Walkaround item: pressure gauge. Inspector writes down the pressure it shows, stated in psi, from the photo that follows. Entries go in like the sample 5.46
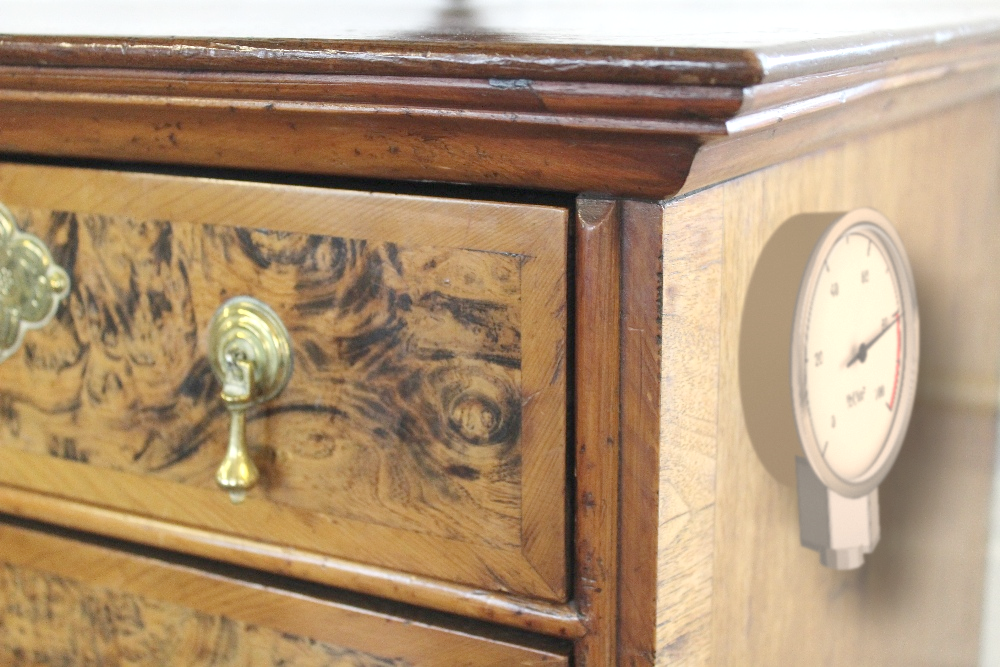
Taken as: 80
